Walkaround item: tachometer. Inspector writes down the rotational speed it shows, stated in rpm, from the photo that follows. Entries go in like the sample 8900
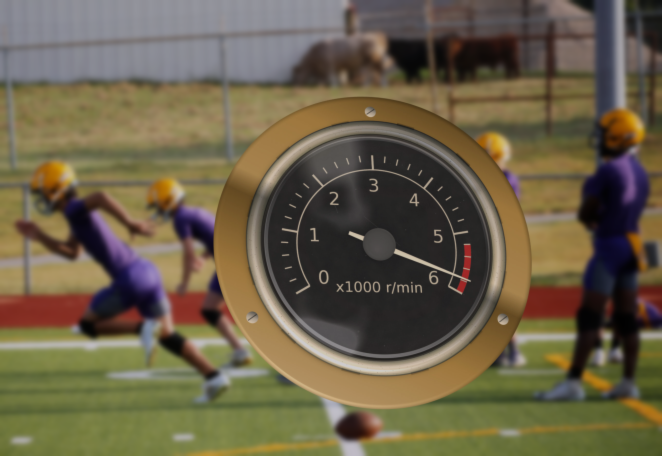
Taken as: 5800
